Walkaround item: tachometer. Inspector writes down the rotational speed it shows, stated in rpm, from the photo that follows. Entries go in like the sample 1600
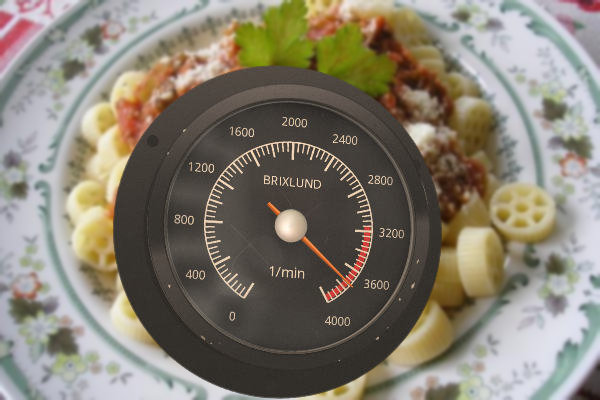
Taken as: 3750
